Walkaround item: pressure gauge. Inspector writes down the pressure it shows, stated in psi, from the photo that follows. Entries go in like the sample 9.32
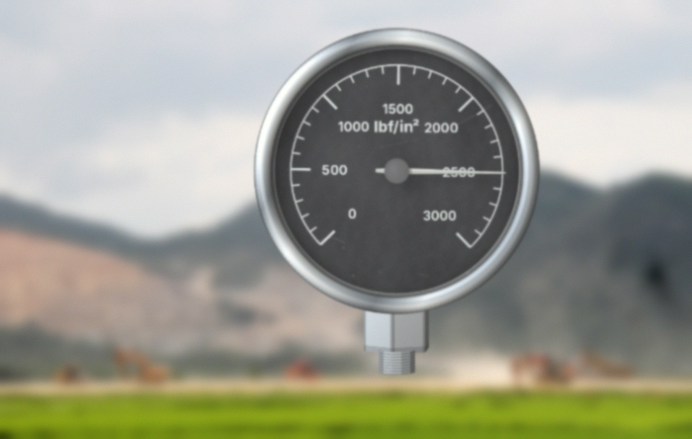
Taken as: 2500
